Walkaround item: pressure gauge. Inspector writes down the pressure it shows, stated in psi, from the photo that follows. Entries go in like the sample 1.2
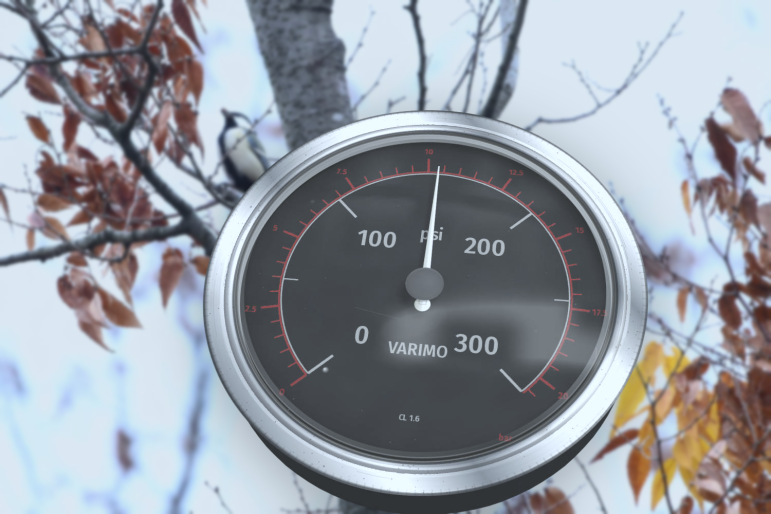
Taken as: 150
